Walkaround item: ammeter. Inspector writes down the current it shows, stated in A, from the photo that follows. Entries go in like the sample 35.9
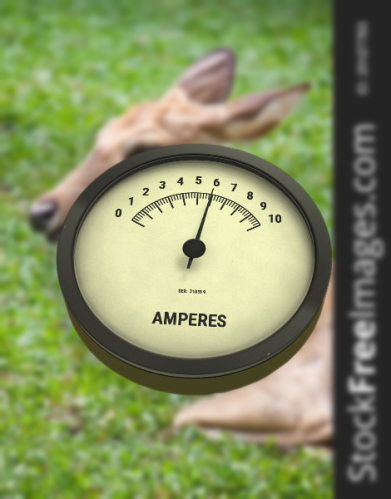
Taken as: 6
